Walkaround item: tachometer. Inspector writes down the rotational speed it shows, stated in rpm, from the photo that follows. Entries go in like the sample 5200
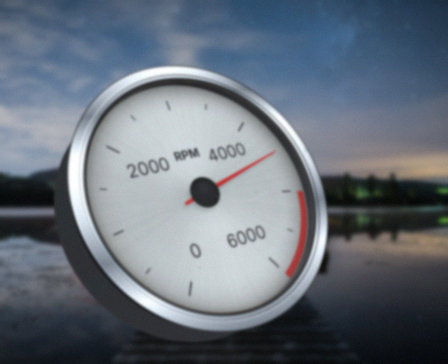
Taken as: 4500
